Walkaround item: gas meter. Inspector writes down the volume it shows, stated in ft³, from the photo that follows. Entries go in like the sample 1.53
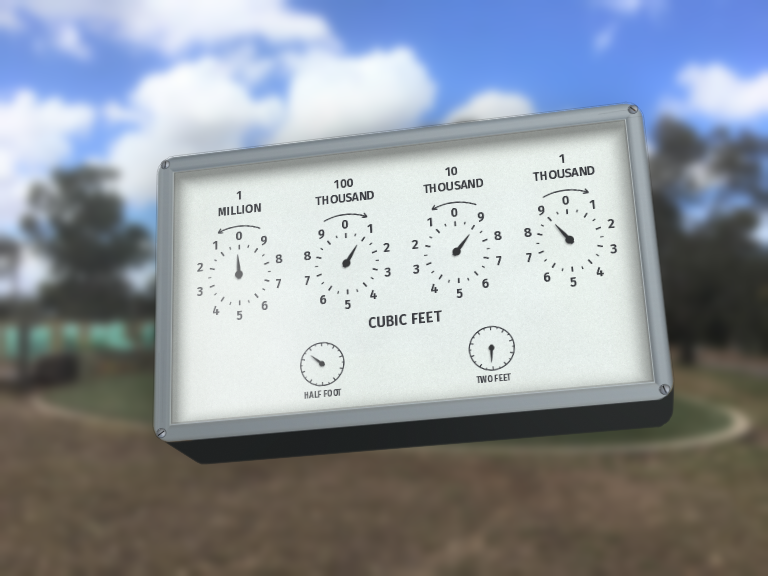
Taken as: 8900
